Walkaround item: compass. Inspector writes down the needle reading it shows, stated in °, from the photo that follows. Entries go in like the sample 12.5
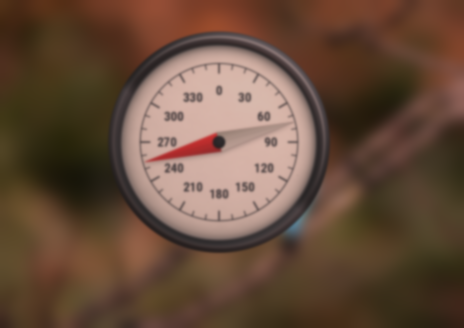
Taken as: 255
